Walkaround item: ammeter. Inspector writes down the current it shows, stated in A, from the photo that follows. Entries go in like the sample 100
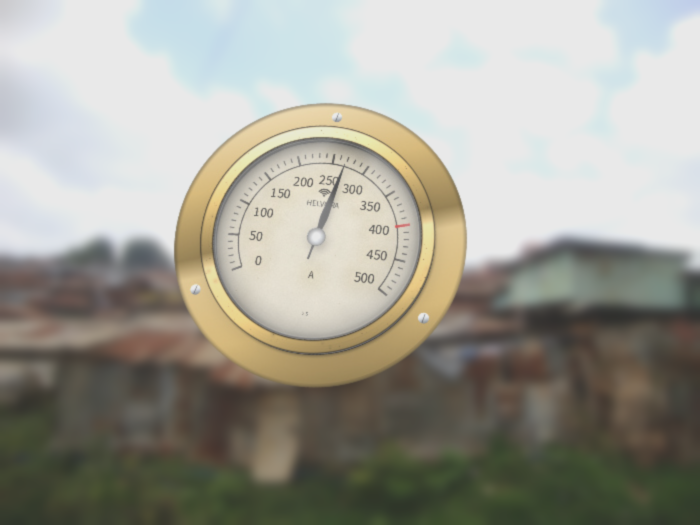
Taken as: 270
